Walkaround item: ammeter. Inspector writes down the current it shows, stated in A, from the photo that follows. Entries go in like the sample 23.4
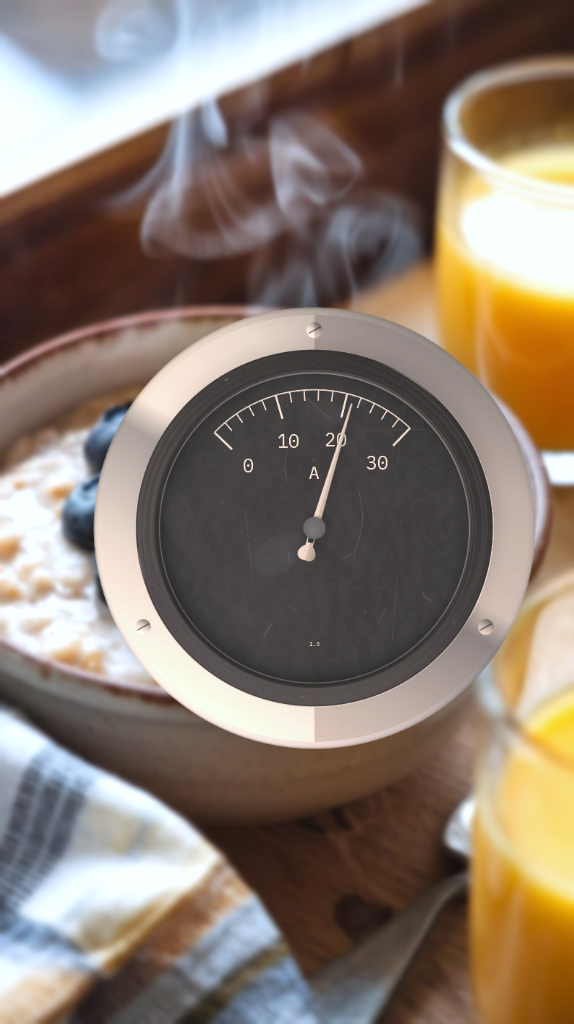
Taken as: 21
